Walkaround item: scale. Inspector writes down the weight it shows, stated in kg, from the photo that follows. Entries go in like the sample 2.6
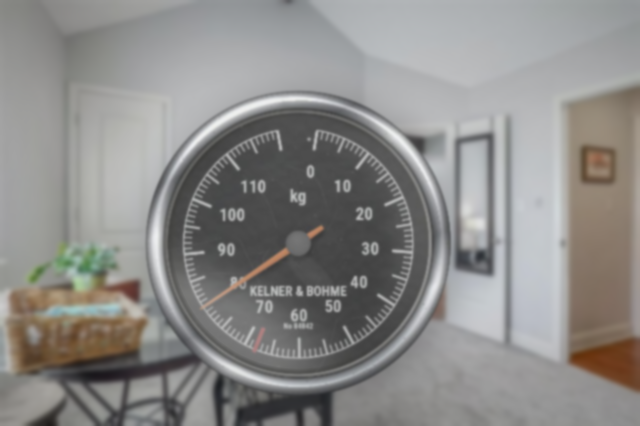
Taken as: 80
